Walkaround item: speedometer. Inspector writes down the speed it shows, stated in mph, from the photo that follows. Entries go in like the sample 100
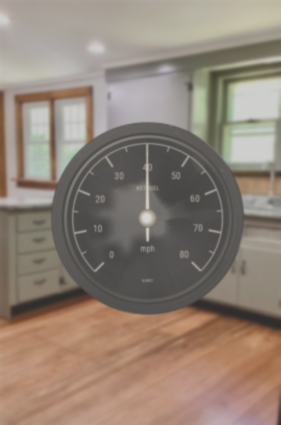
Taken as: 40
